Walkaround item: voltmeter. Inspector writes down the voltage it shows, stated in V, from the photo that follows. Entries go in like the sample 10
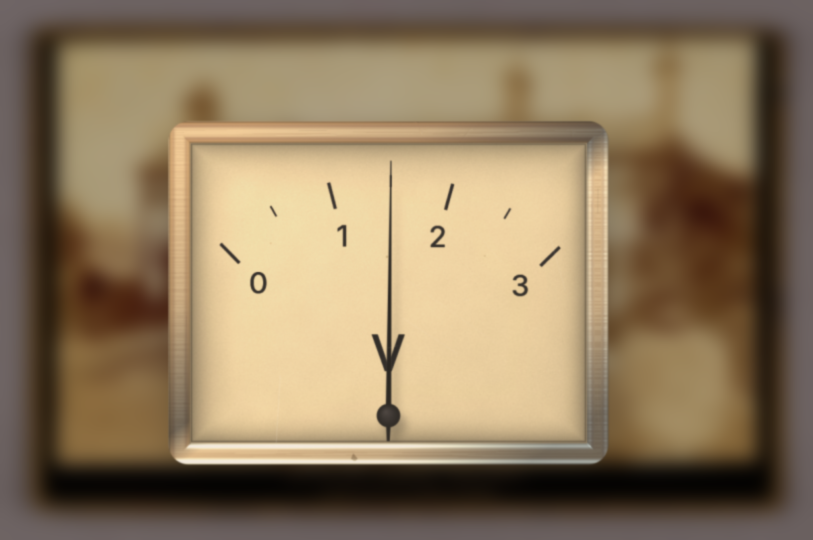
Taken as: 1.5
